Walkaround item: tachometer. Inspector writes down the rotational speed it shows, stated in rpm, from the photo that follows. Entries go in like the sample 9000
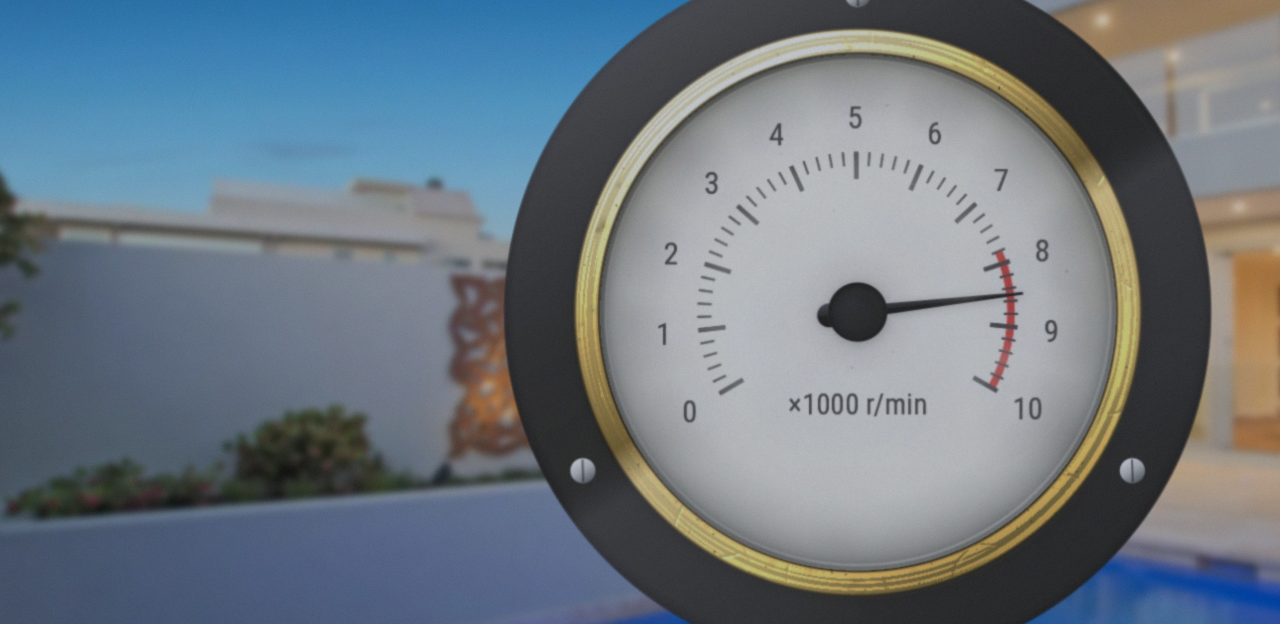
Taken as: 8500
